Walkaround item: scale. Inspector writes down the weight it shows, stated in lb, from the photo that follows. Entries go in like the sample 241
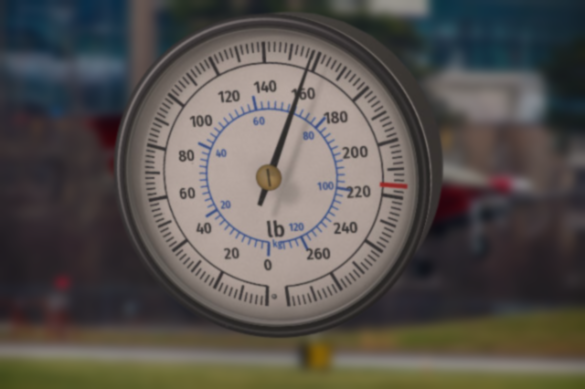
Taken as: 158
